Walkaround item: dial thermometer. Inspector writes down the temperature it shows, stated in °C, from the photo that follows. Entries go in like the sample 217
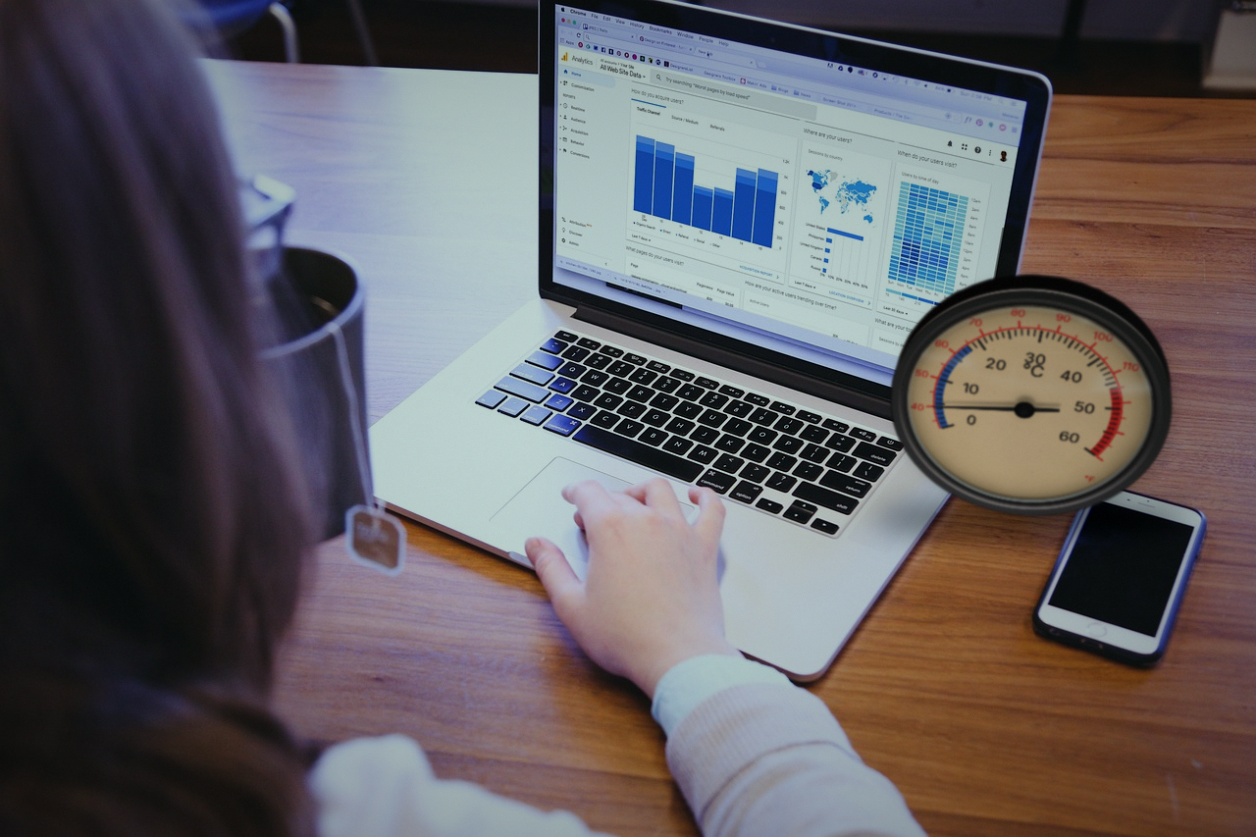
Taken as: 5
